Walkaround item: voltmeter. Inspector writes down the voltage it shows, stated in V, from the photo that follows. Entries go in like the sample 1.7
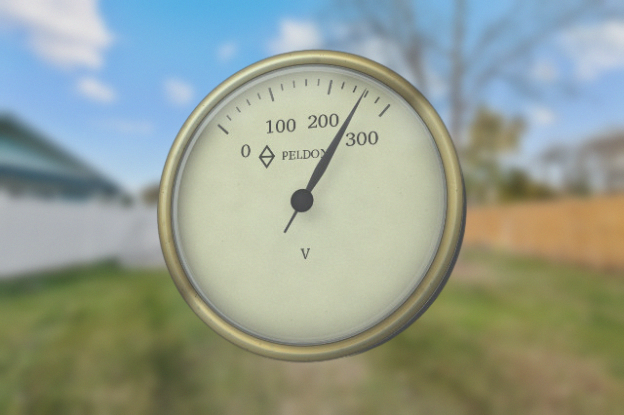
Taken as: 260
